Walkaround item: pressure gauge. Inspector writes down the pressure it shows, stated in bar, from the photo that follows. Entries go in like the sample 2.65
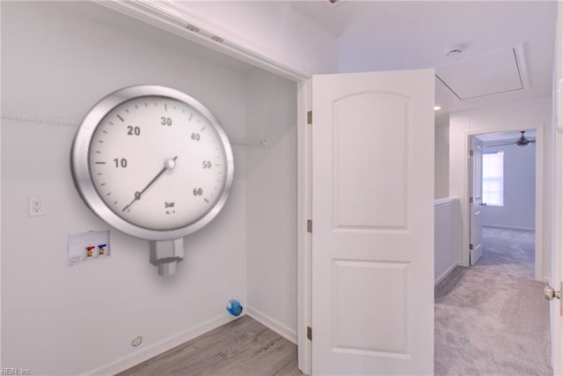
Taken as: 0
